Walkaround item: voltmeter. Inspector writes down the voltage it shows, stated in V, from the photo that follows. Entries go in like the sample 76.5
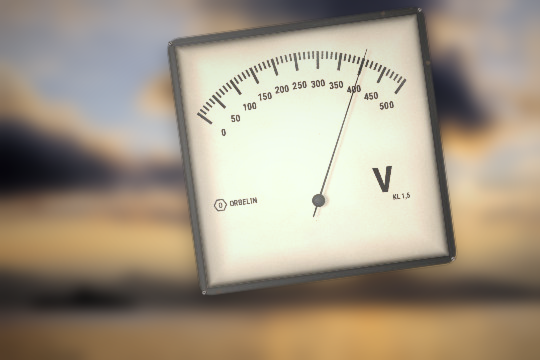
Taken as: 400
